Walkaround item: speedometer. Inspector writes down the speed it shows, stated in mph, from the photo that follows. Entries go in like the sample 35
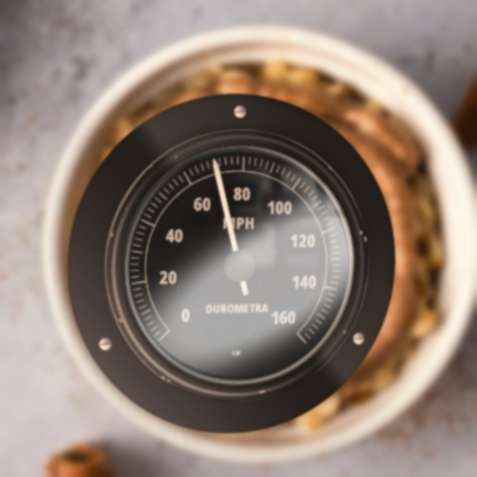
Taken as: 70
